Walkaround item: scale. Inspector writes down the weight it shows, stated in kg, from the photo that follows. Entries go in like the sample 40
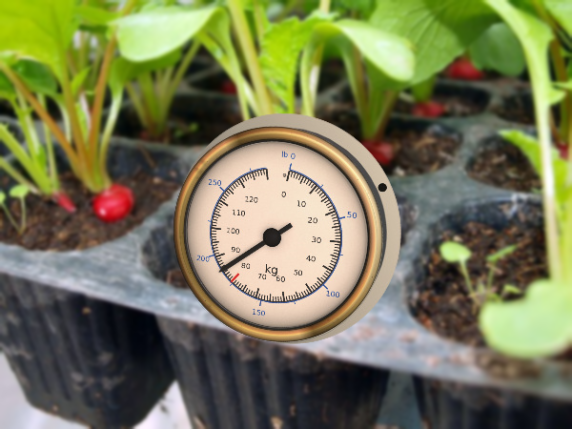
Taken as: 85
